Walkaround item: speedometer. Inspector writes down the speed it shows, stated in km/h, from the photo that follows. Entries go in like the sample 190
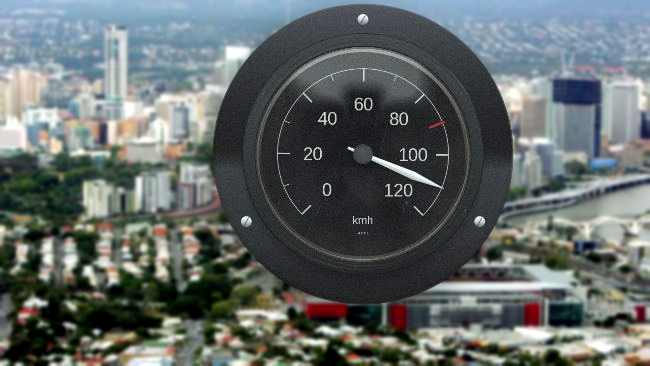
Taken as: 110
